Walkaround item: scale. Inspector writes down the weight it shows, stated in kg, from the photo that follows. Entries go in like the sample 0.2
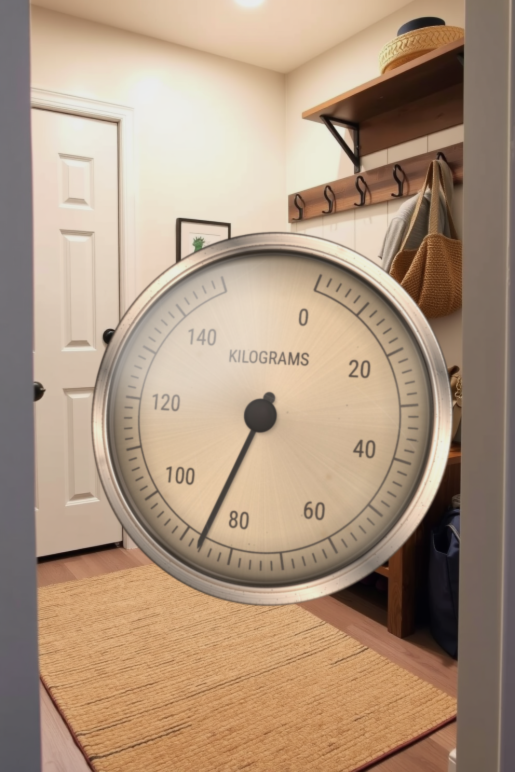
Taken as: 86
